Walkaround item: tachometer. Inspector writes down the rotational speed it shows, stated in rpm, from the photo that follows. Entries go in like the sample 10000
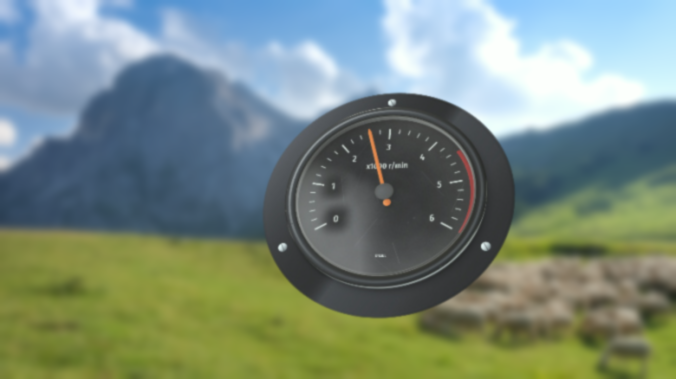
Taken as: 2600
